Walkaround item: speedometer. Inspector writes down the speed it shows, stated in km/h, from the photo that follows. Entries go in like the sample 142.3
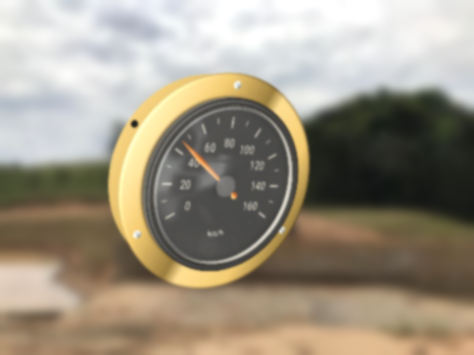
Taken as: 45
